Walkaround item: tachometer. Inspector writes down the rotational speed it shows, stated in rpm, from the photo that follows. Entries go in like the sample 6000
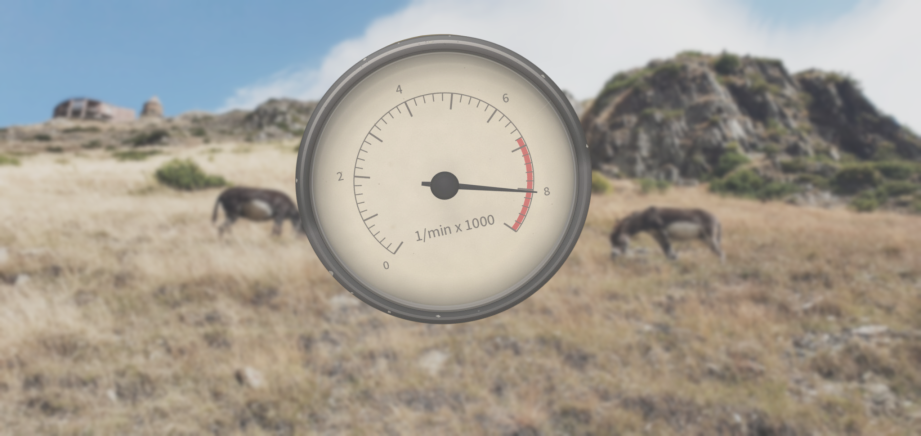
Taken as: 8000
